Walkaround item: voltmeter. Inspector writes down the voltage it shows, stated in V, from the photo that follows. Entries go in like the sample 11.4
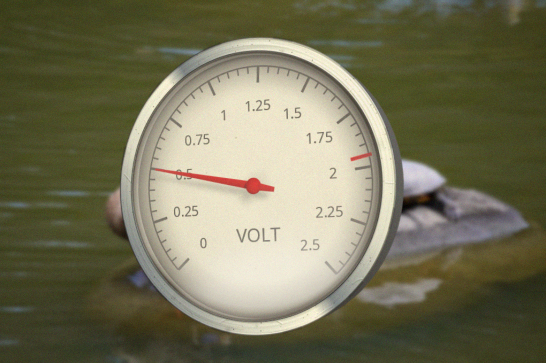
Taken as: 0.5
